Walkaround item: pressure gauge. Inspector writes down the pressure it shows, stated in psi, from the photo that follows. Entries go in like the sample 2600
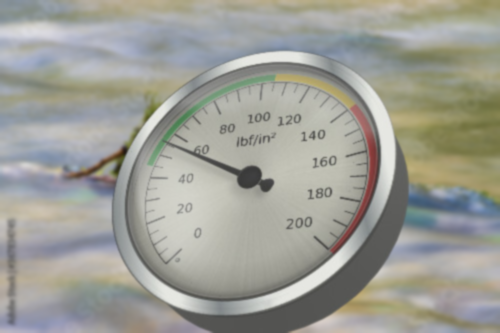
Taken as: 55
